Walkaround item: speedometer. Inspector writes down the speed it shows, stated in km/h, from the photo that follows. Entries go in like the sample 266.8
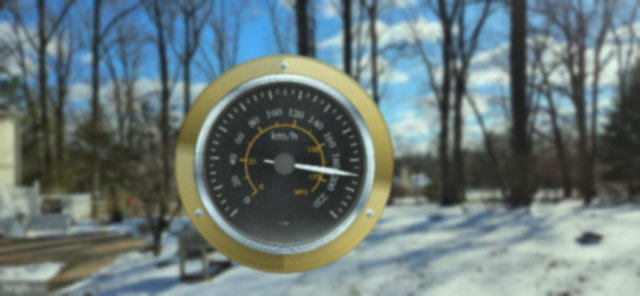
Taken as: 190
